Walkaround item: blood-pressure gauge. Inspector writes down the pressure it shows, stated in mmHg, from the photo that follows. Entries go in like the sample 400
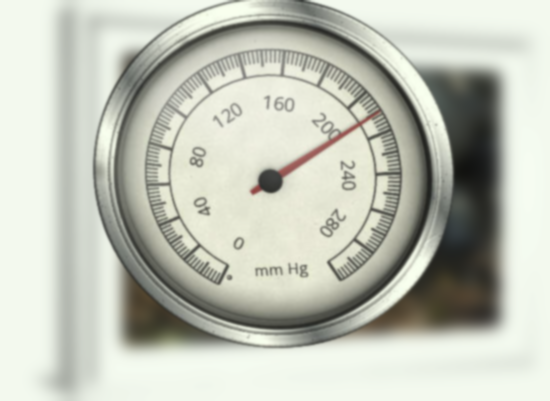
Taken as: 210
